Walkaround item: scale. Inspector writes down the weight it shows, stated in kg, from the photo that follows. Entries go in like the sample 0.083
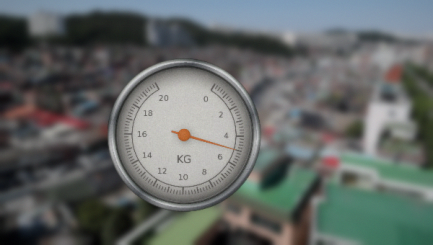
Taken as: 5
